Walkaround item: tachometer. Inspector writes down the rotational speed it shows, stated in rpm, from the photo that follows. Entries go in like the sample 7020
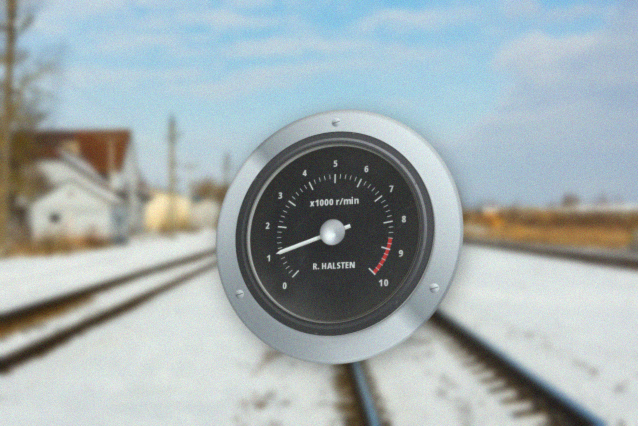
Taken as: 1000
